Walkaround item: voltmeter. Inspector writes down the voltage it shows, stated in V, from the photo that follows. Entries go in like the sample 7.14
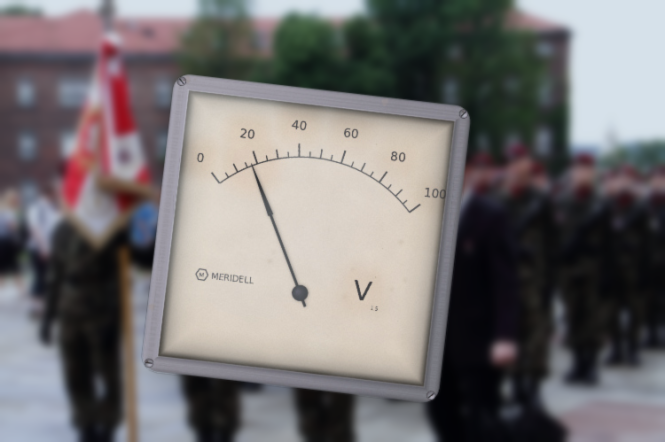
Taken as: 17.5
